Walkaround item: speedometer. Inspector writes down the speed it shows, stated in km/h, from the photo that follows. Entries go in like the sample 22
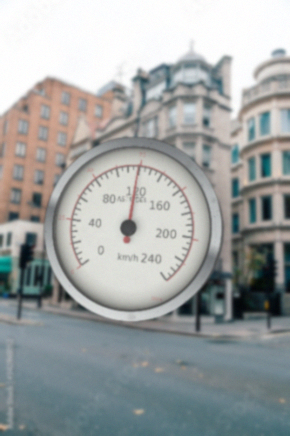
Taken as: 120
